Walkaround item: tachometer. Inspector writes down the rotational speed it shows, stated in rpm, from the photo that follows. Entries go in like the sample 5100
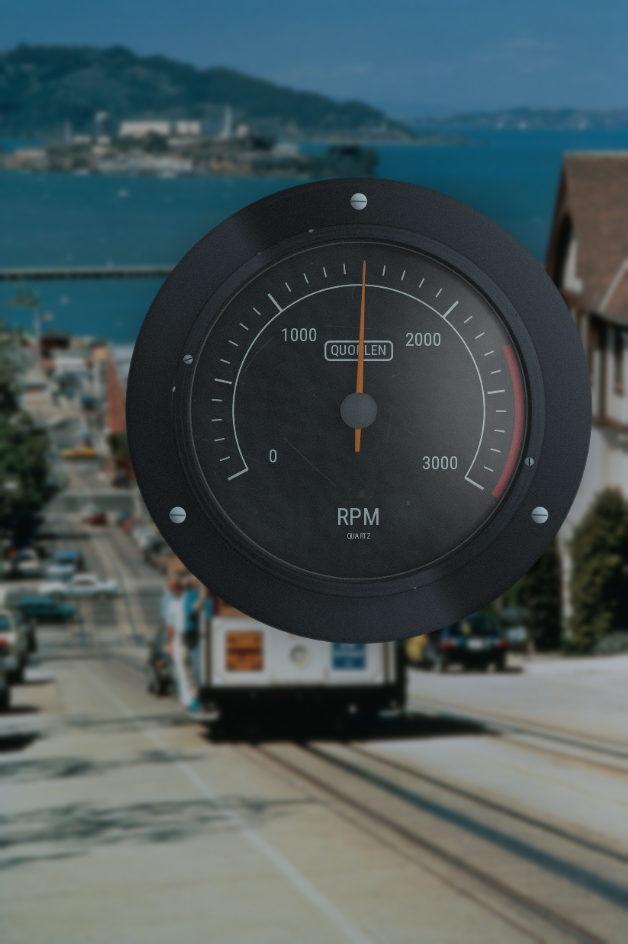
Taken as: 1500
